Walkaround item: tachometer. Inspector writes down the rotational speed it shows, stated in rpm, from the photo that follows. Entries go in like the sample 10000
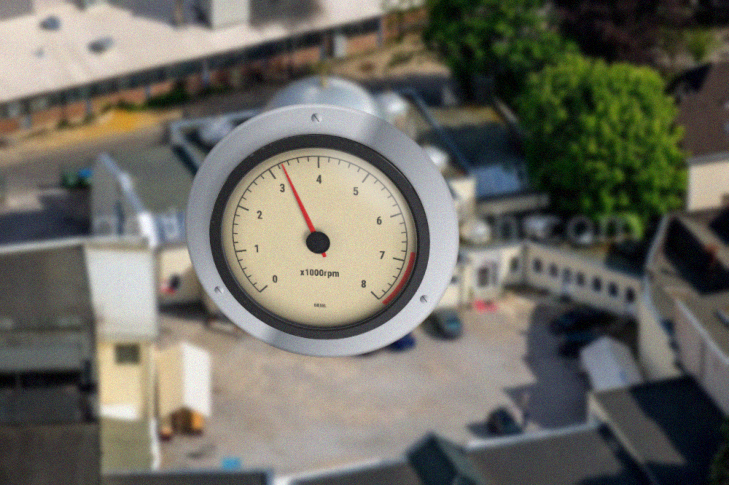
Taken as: 3300
